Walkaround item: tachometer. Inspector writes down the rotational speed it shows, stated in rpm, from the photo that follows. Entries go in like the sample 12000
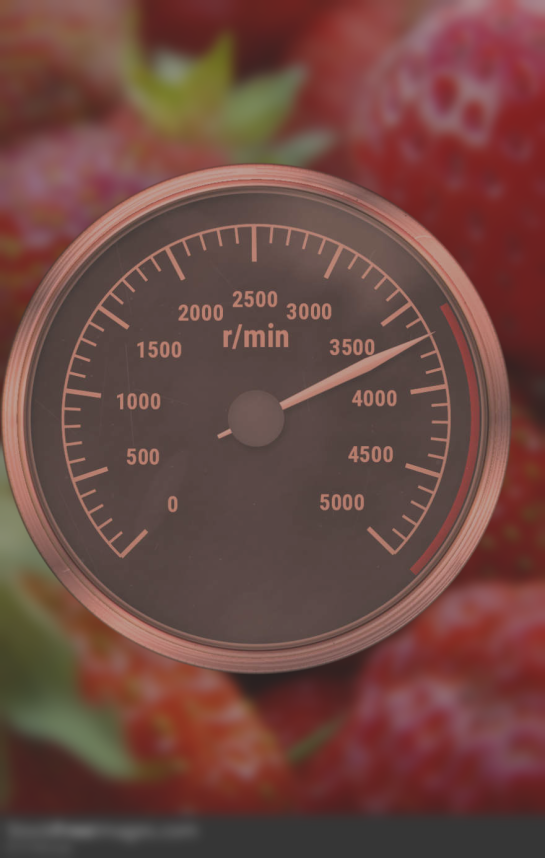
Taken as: 3700
